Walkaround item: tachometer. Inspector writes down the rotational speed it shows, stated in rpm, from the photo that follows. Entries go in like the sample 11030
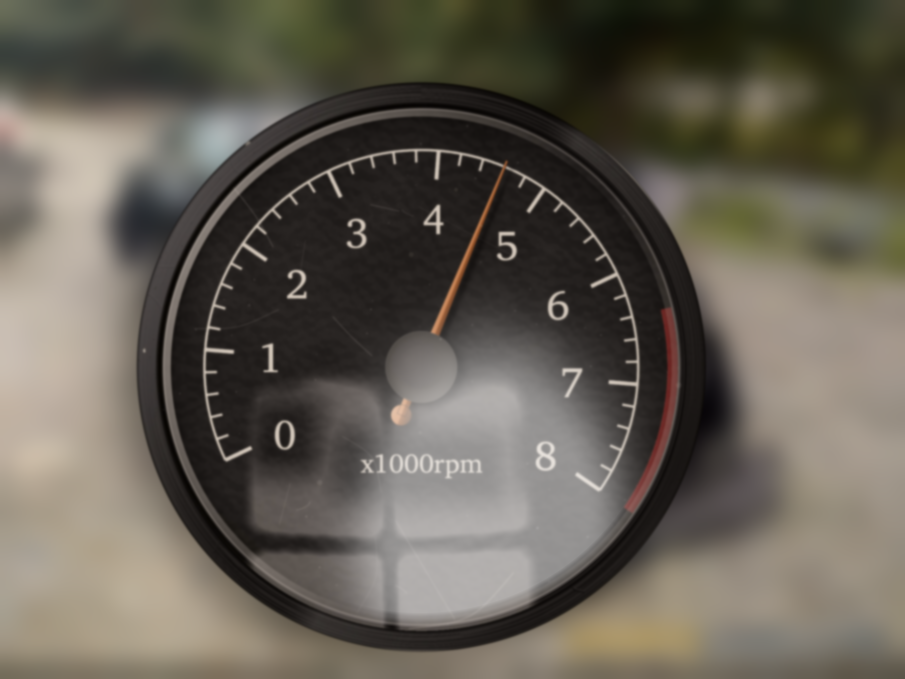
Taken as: 4600
